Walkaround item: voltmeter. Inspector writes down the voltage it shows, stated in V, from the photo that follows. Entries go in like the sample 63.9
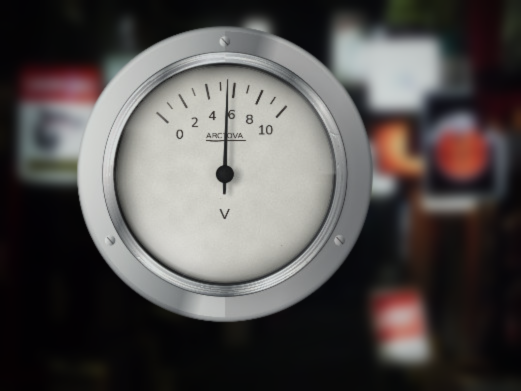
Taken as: 5.5
